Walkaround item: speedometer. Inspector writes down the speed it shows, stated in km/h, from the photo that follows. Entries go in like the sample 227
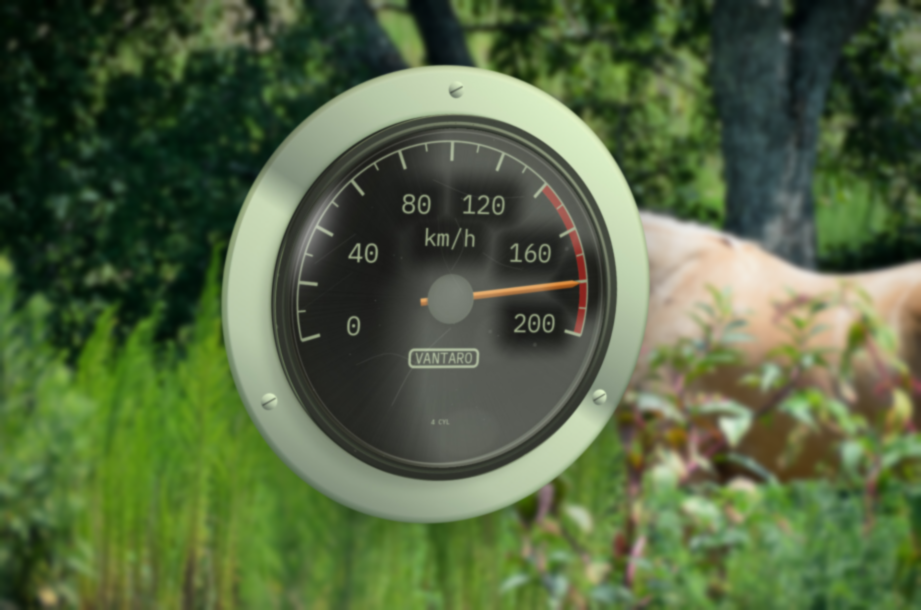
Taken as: 180
